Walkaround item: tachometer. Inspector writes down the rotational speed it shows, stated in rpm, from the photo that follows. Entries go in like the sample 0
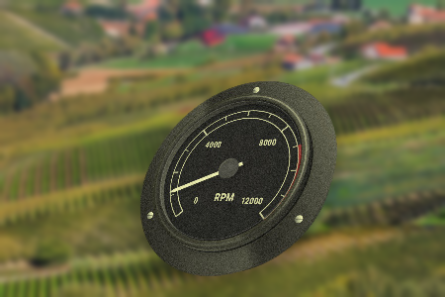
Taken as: 1000
